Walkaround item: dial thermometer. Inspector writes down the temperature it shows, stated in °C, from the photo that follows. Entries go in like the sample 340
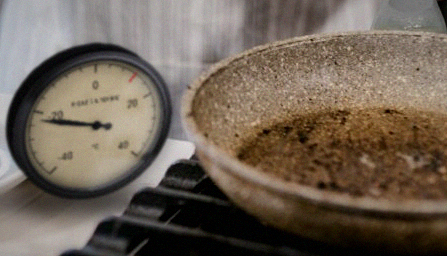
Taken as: -22
